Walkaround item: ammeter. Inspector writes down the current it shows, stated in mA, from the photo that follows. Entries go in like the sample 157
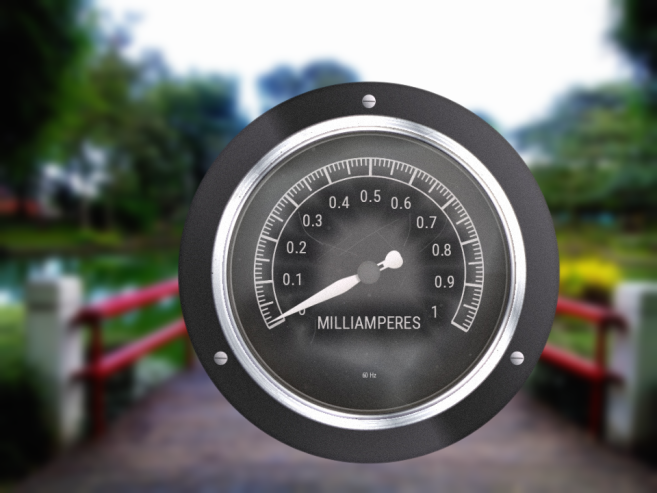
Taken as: 0.01
